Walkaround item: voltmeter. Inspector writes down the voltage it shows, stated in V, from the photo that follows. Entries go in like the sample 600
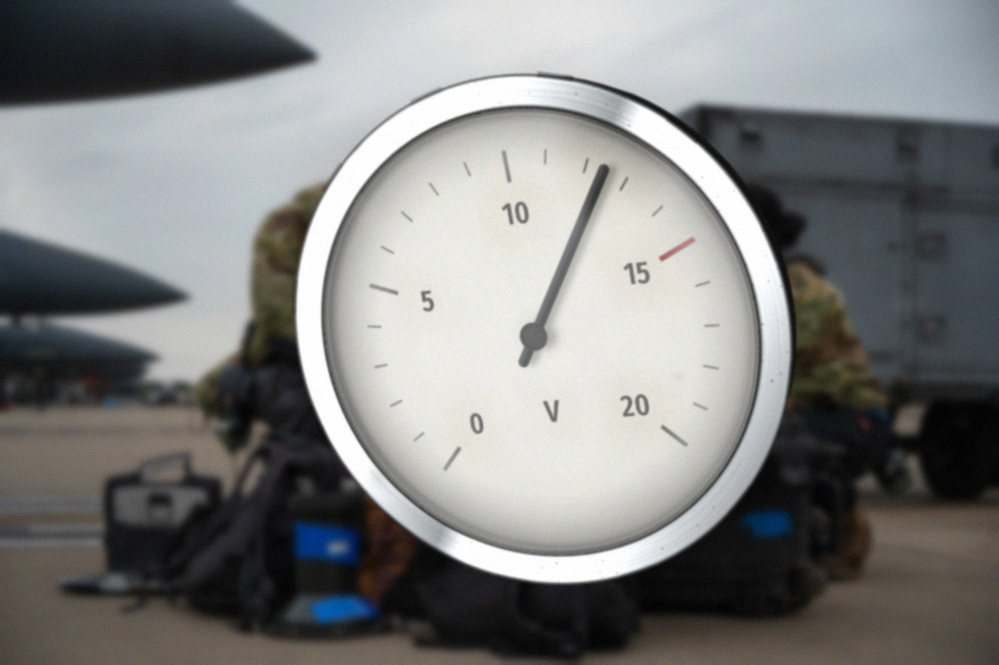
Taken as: 12.5
